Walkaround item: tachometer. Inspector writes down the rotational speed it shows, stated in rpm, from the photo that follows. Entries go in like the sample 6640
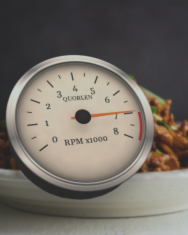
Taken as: 7000
